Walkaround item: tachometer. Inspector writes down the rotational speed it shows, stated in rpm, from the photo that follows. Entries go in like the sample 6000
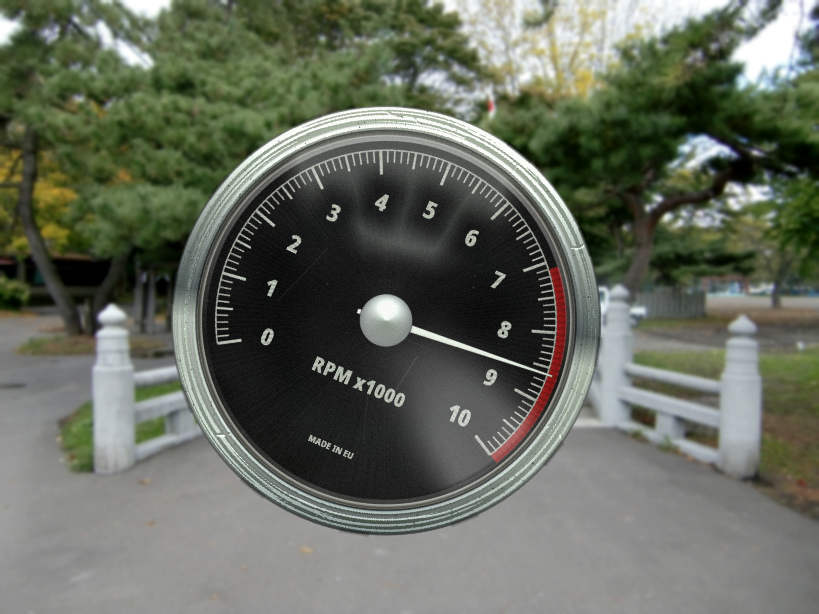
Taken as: 8600
